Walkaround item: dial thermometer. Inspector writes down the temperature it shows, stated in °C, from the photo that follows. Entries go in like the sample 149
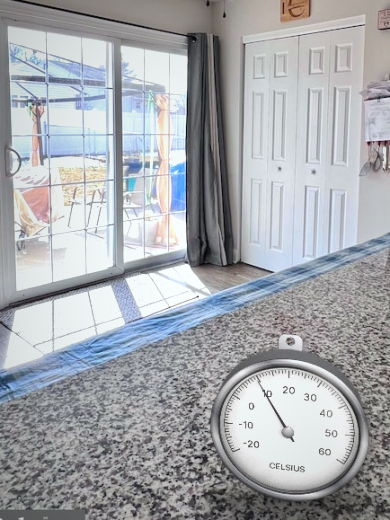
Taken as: 10
